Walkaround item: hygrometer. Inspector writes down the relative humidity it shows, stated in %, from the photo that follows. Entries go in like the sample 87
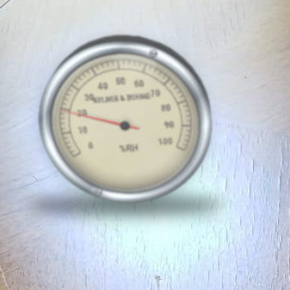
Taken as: 20
